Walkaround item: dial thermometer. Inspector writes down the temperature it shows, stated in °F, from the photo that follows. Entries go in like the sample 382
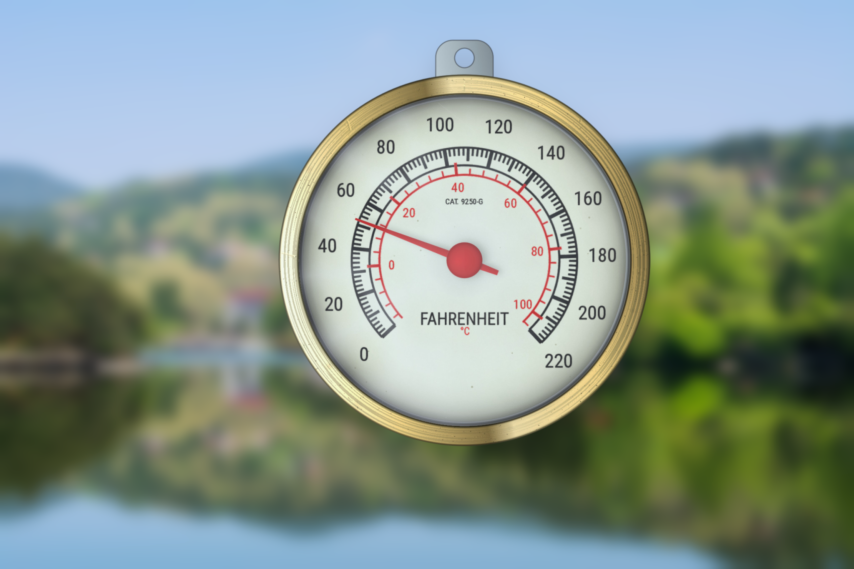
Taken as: 52
